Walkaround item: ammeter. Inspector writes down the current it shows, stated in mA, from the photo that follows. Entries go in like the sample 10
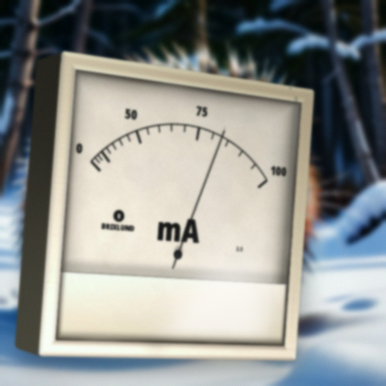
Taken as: 82.5
